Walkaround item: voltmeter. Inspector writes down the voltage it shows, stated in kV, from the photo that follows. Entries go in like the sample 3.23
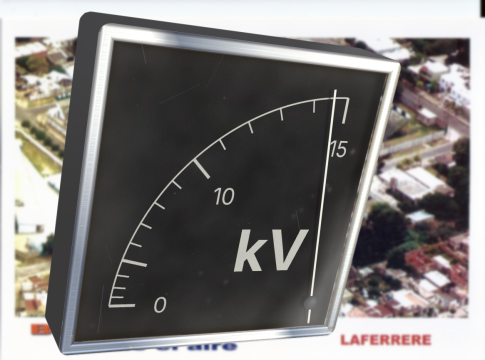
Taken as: 14.5
